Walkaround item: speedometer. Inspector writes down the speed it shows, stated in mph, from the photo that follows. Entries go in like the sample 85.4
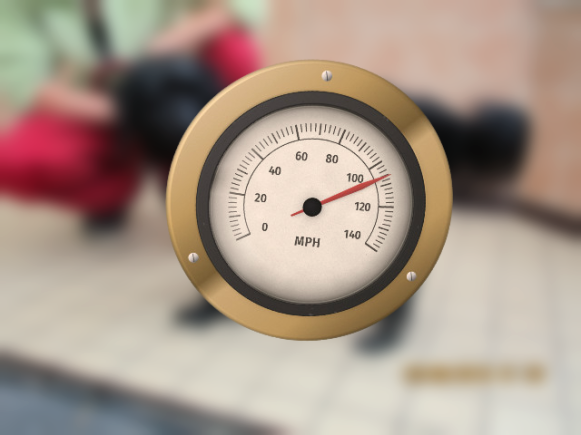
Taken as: 106
